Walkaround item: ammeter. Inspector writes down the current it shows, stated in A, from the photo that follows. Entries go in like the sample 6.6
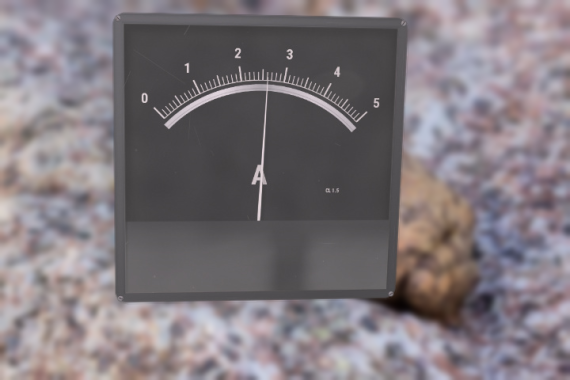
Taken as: 2.6
